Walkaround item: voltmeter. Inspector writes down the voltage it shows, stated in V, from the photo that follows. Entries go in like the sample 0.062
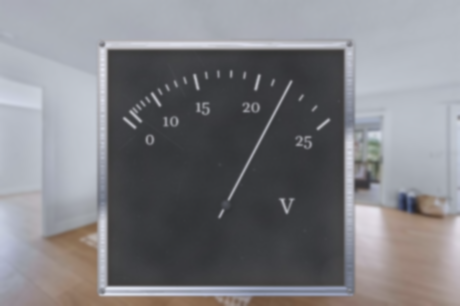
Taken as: 22
